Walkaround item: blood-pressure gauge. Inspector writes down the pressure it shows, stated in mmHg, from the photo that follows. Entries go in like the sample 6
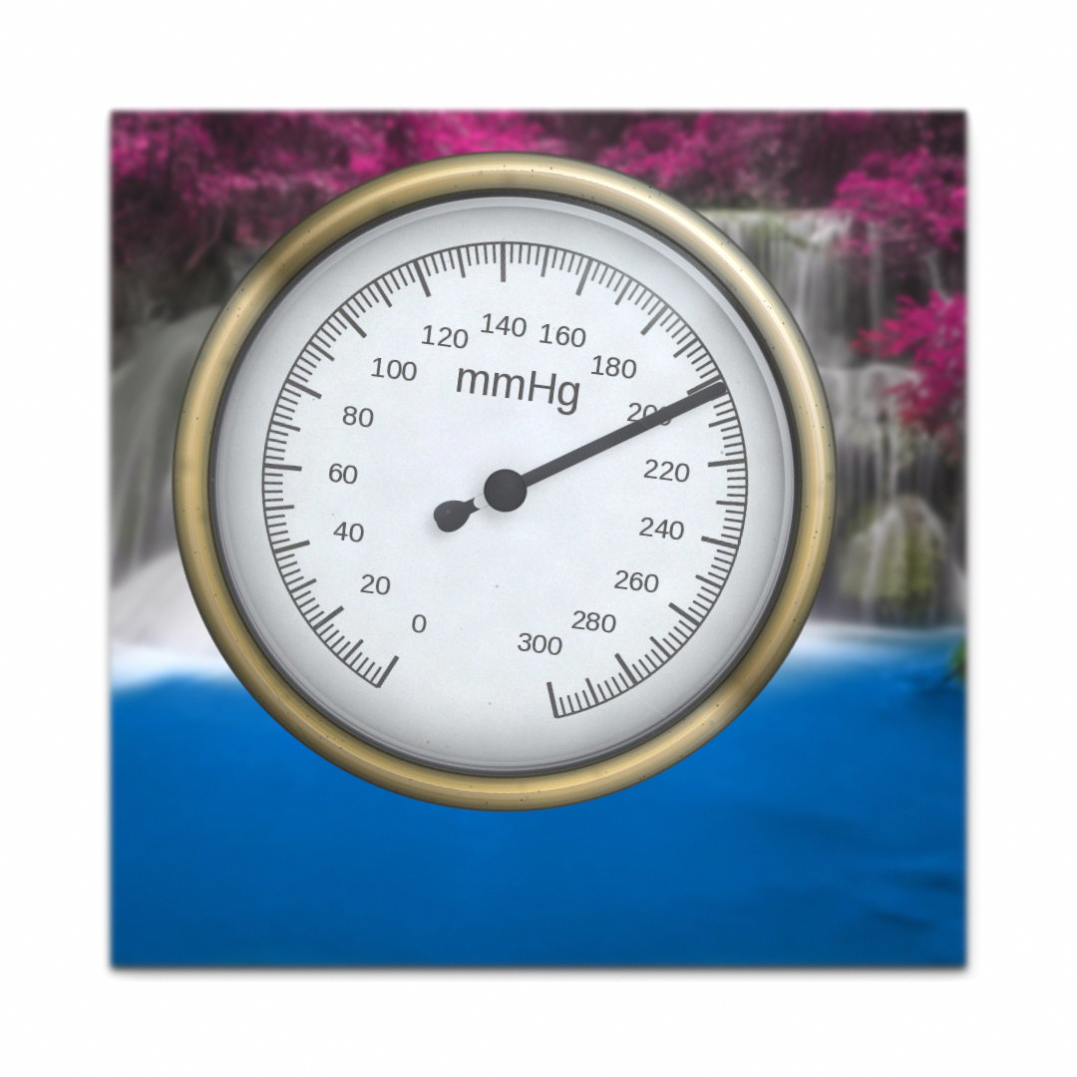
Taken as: 202
